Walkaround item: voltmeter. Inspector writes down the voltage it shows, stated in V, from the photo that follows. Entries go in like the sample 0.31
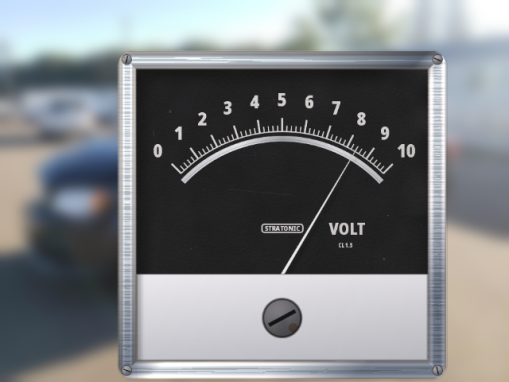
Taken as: 8.4
